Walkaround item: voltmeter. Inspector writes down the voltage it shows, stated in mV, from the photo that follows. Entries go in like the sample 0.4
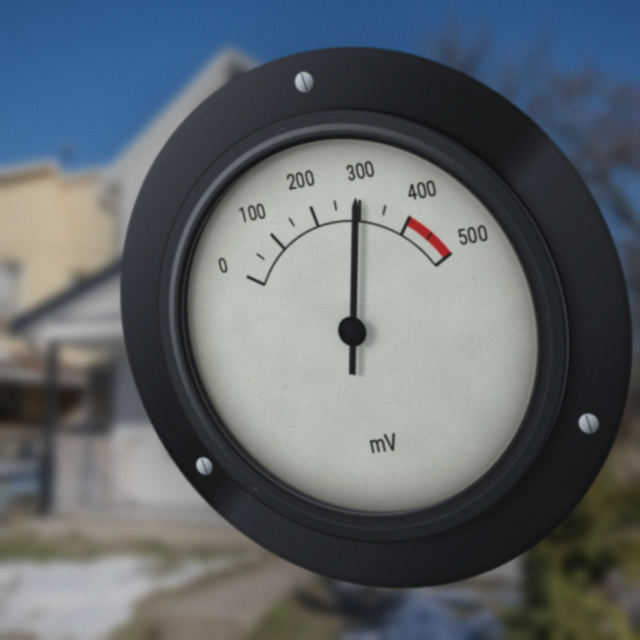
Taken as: 300
